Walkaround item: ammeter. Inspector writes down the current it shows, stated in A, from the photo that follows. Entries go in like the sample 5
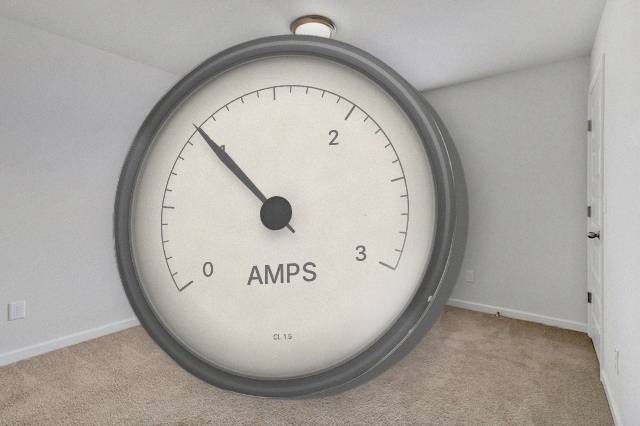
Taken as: 1
